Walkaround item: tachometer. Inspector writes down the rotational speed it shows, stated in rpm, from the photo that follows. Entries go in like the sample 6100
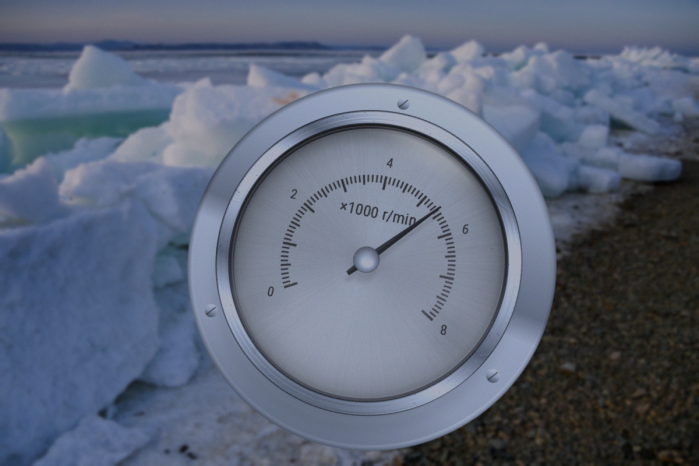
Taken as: 5400
